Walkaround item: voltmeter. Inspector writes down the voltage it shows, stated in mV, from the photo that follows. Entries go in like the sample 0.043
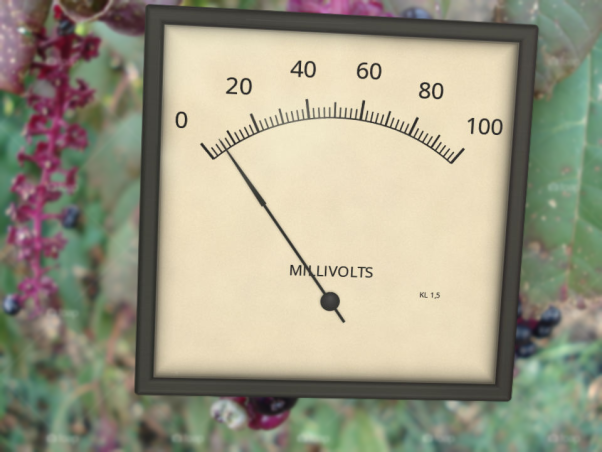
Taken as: 6
